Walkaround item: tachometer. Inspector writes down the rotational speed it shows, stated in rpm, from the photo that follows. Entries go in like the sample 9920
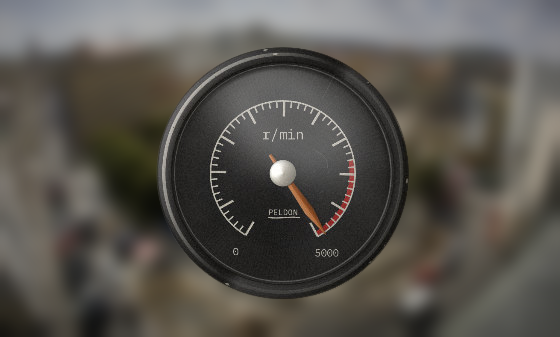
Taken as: 4900
